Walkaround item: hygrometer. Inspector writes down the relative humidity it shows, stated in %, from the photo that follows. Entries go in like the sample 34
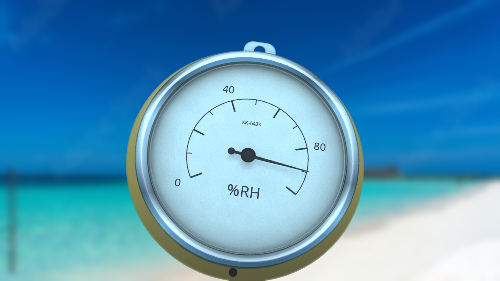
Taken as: 90
